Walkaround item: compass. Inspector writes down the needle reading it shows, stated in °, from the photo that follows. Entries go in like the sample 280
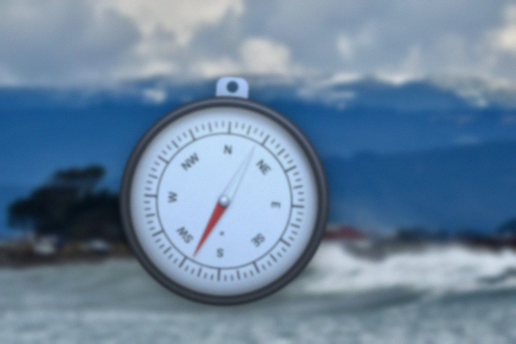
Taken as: 205
